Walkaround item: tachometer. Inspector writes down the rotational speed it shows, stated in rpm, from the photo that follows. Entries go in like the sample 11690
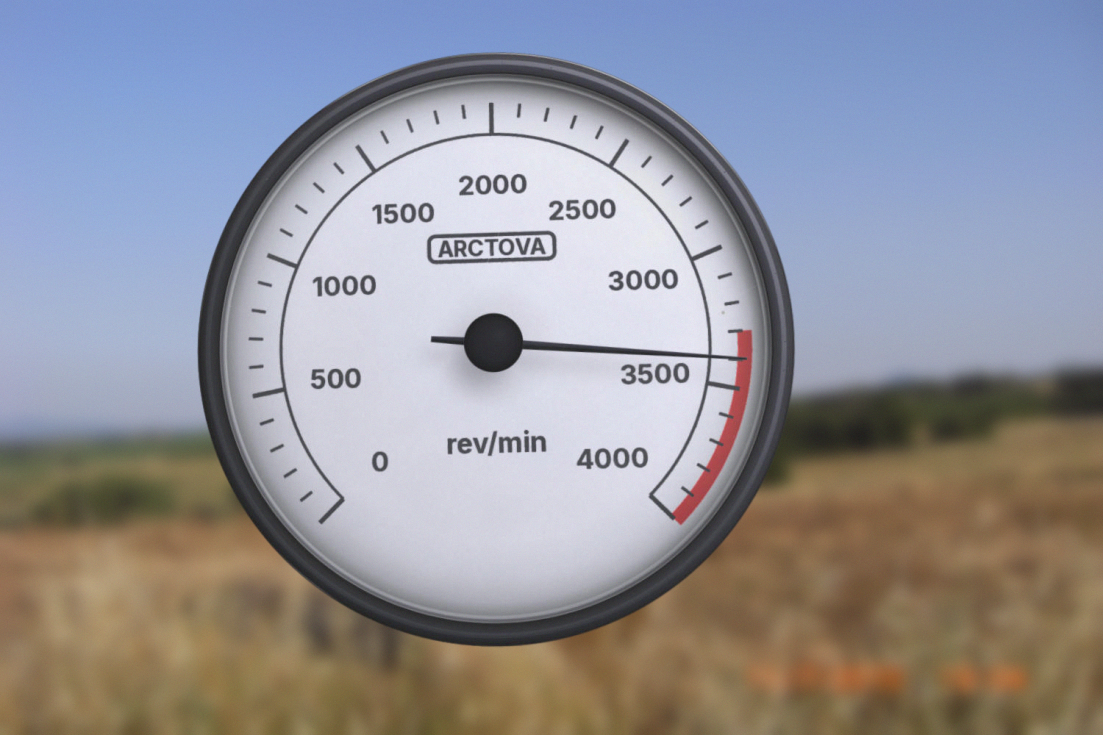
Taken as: 3400
